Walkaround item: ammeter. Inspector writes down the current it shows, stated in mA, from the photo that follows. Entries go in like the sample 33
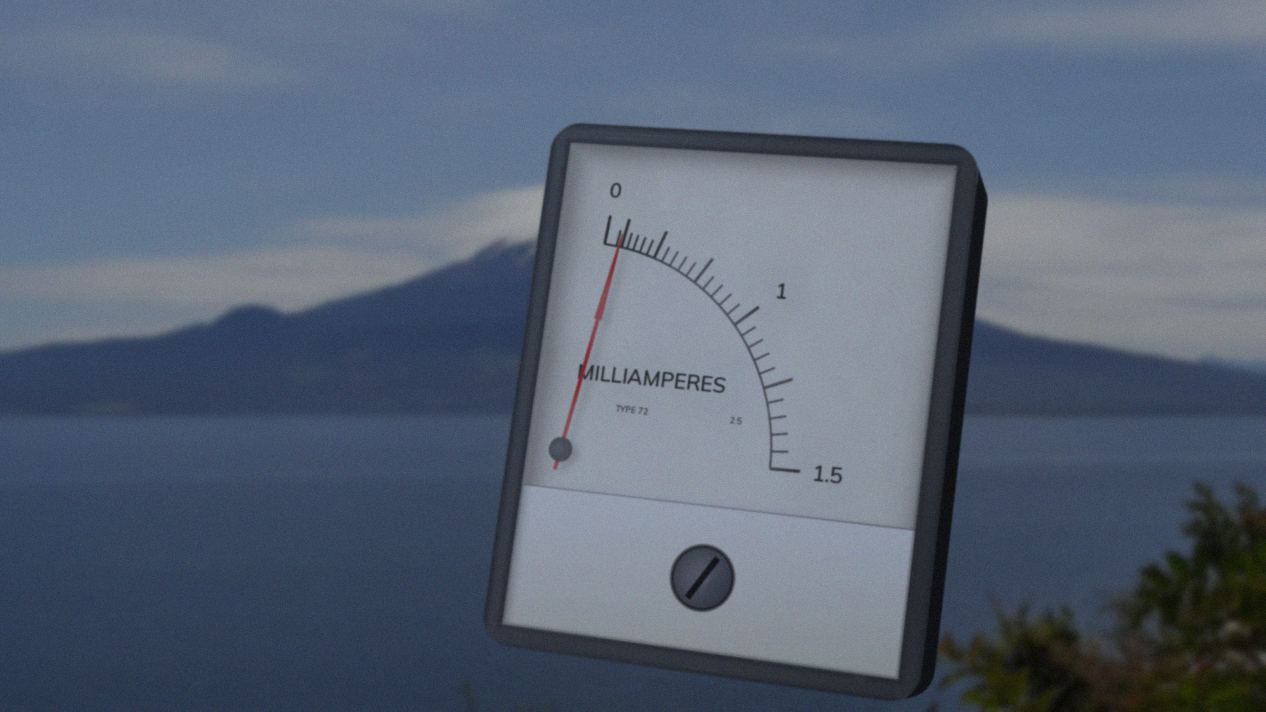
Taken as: 0.25
